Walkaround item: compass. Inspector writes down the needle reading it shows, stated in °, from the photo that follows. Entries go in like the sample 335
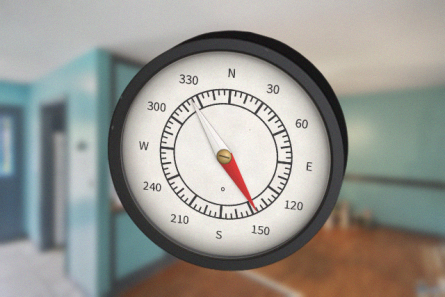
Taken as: 145
